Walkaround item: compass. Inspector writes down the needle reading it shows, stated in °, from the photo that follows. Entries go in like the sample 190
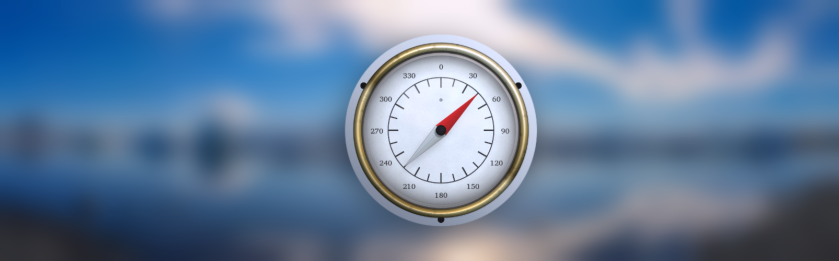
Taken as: 45
